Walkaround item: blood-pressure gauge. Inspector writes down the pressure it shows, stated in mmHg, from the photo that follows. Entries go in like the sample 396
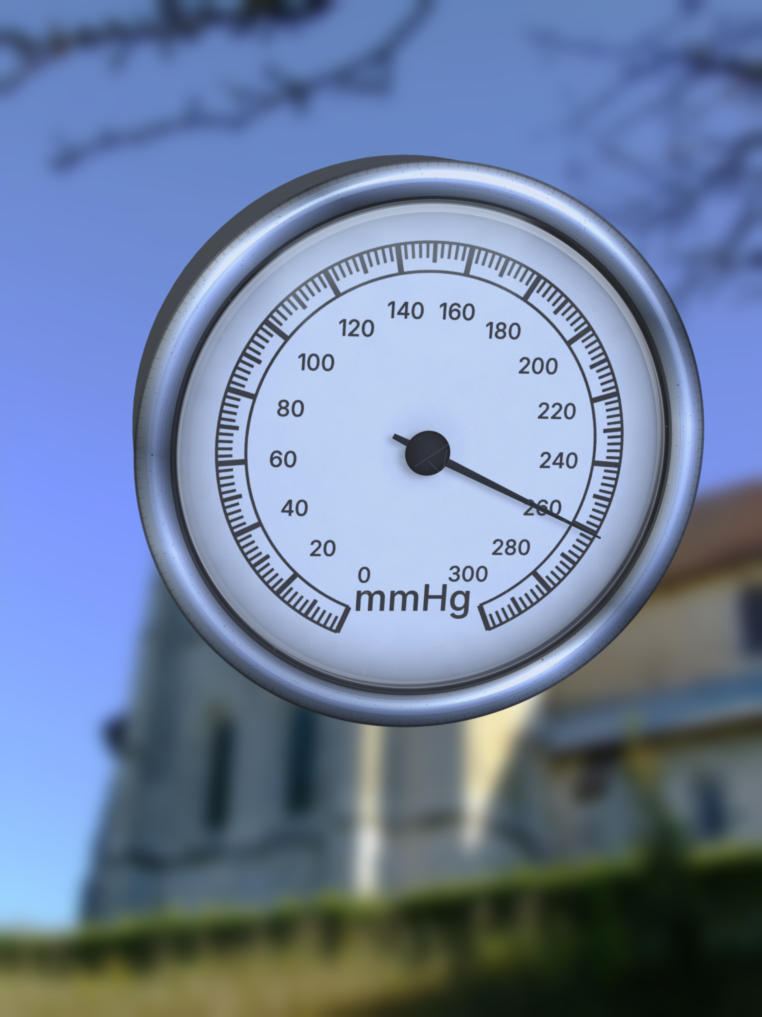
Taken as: 260
